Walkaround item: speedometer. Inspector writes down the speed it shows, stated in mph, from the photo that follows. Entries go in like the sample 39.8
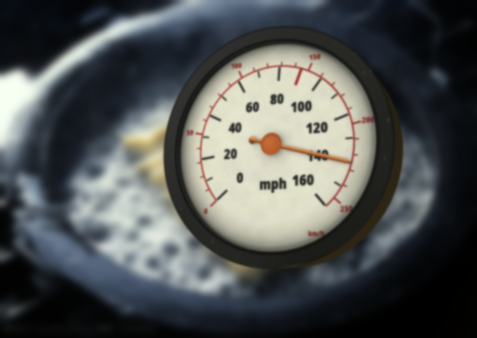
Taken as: 140
